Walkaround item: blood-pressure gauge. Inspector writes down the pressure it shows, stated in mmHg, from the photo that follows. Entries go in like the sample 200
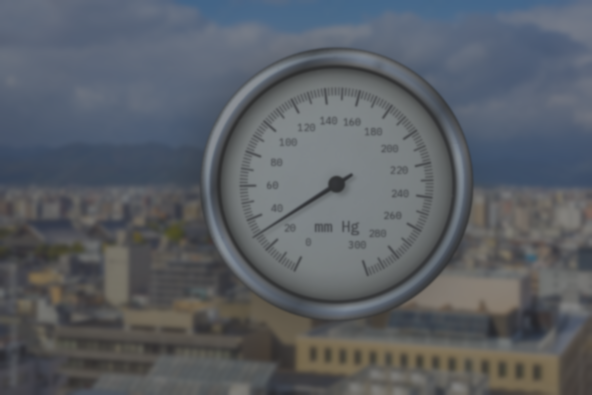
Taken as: 30
